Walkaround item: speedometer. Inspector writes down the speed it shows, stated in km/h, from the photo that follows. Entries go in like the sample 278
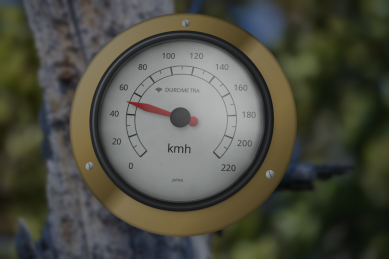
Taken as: 50
